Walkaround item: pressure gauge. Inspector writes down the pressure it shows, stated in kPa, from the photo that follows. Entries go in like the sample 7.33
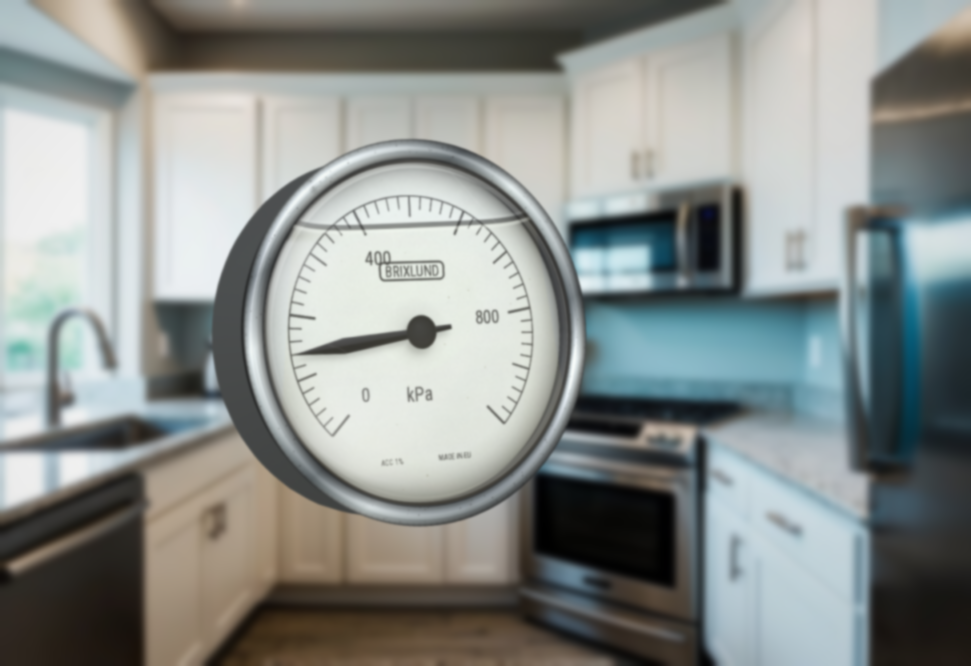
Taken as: 140
